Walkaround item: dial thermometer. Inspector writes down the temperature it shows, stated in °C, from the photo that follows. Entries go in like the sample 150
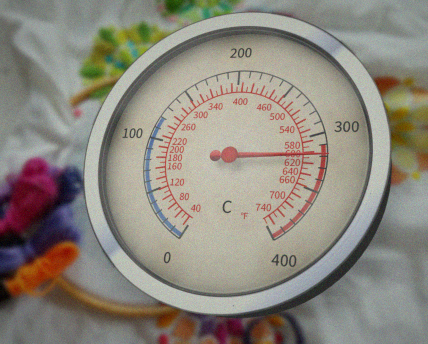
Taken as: 320
